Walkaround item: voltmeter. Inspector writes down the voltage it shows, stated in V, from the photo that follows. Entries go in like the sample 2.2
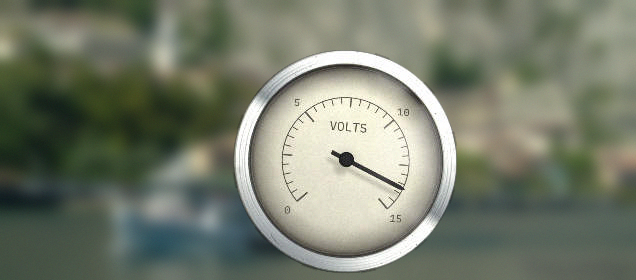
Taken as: 13.75
